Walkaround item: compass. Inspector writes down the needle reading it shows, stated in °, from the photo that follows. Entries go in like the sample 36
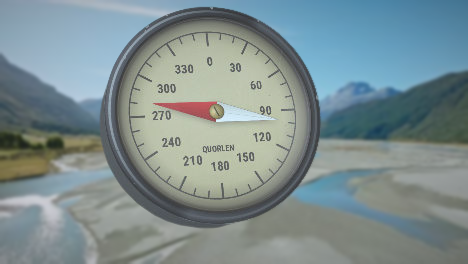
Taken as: 280
